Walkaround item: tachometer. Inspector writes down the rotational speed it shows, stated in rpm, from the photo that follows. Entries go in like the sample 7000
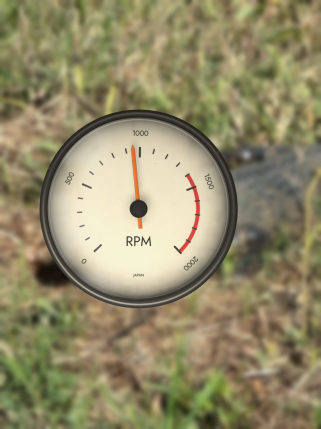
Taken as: 950
